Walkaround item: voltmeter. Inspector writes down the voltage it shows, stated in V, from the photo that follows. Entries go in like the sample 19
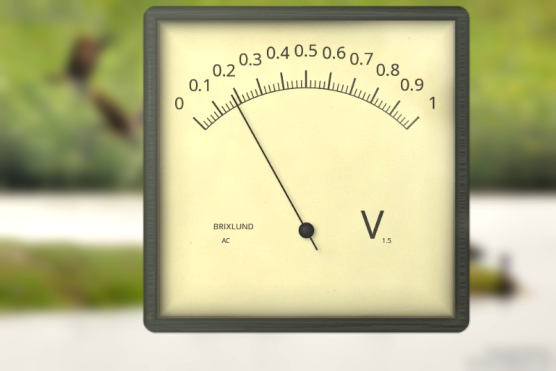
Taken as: 0.18
